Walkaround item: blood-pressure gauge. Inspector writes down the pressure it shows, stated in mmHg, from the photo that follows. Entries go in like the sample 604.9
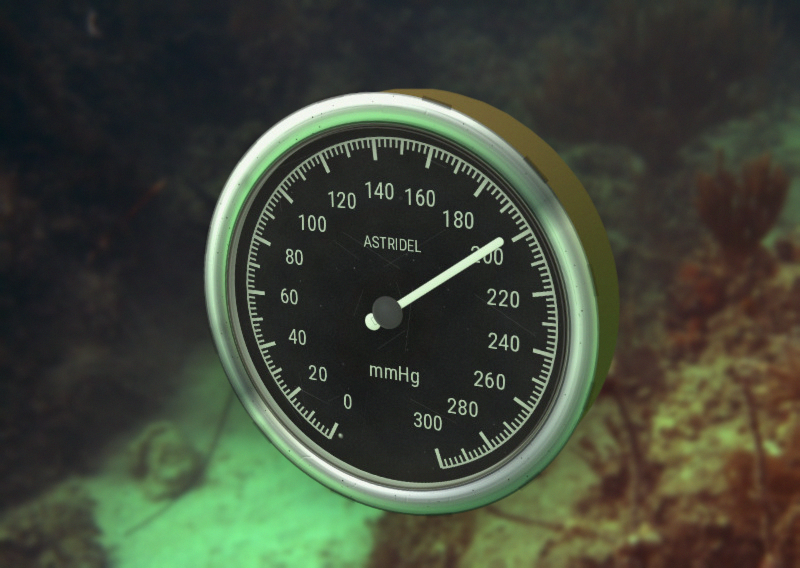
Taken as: 198
